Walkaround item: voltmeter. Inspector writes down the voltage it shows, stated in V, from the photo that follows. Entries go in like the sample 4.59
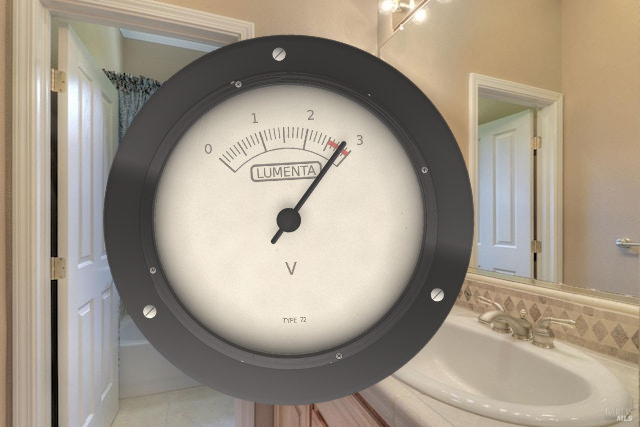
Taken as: 2.8
